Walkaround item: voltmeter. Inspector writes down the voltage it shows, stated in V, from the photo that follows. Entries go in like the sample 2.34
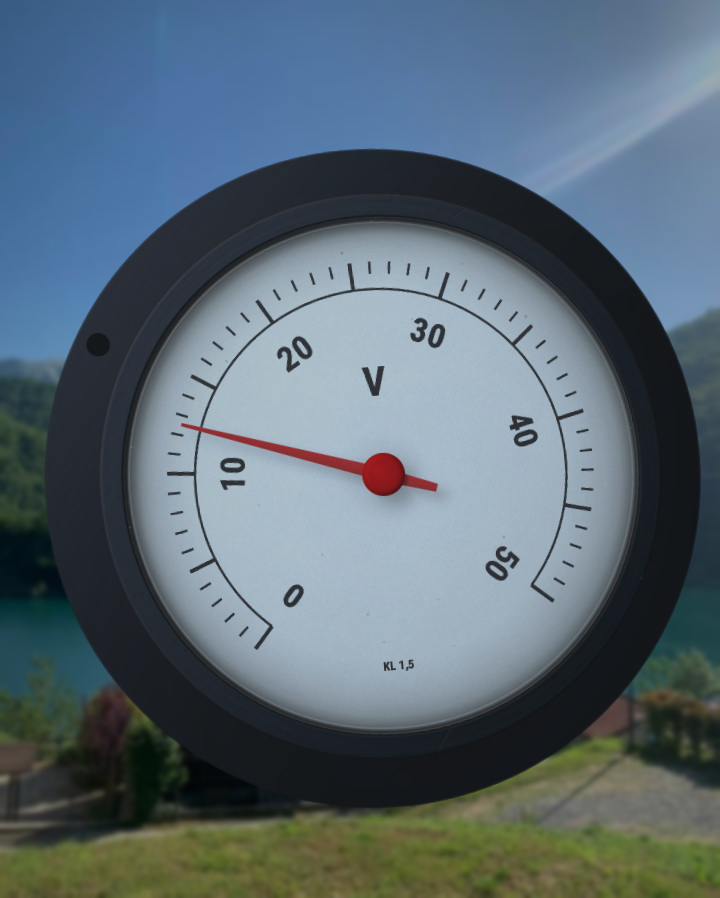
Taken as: 12.5
